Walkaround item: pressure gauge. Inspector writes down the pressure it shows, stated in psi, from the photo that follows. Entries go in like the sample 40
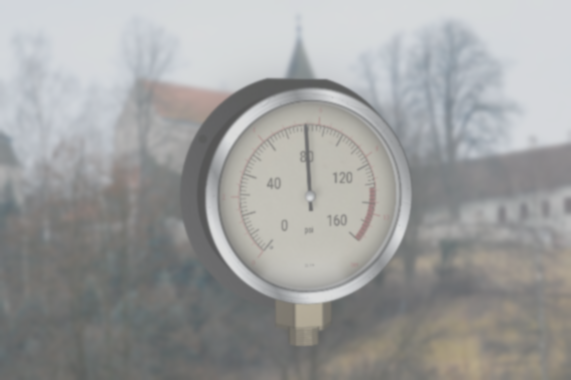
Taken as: 80
